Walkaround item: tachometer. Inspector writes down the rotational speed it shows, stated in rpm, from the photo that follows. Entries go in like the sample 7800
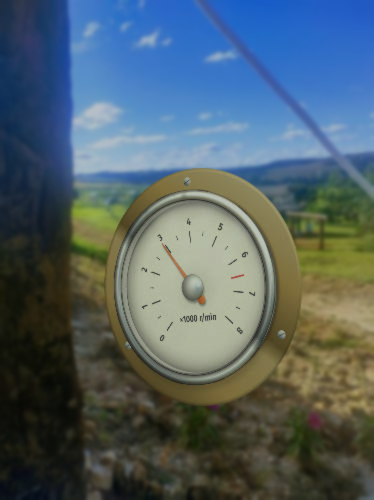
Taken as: 3000
